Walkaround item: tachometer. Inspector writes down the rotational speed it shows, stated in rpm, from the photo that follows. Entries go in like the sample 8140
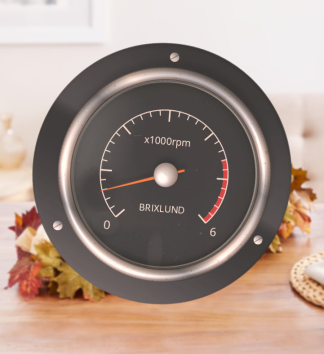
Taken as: 600
